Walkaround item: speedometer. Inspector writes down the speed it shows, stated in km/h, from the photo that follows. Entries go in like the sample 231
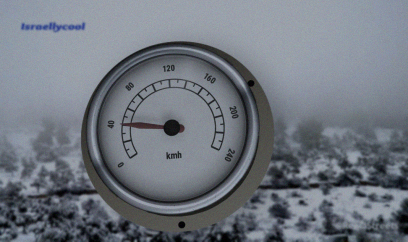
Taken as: 40
